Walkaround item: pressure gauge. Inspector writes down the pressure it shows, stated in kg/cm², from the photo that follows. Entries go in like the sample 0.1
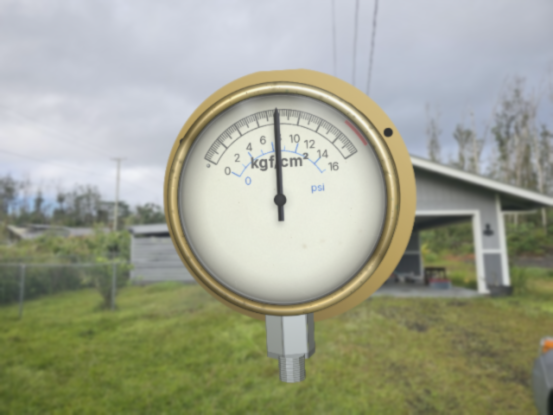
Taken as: 8
